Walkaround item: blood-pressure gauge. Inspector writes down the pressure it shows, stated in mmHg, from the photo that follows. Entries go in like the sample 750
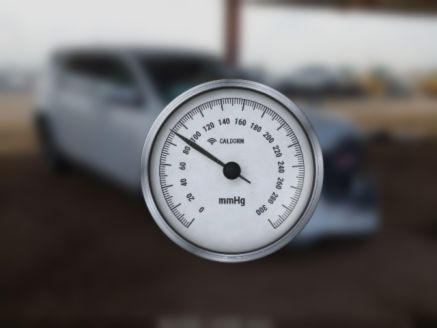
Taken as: 90
